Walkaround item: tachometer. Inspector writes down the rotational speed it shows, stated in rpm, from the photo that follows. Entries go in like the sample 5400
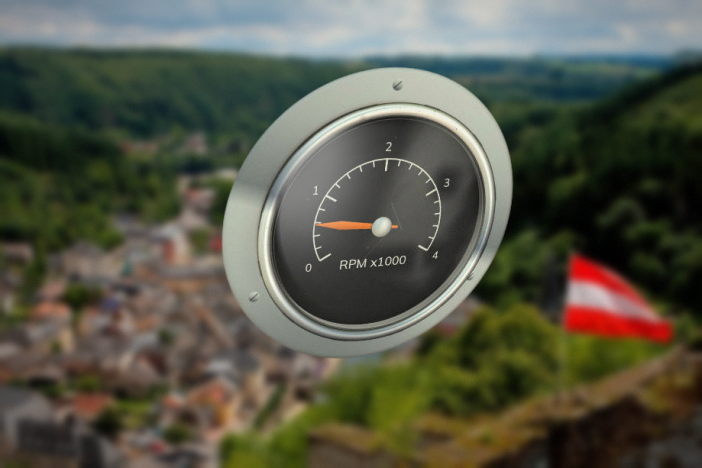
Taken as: 600
